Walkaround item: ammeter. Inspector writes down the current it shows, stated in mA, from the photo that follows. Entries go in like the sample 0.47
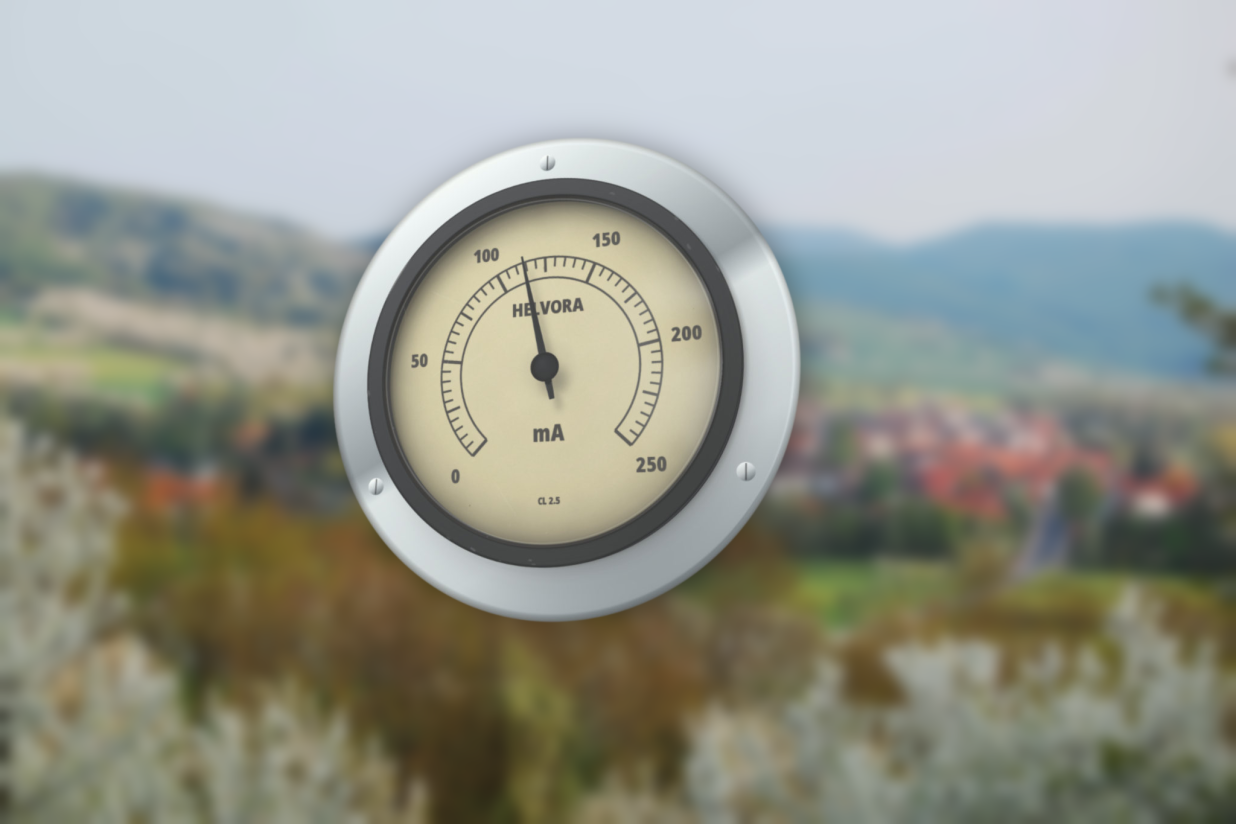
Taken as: 115
